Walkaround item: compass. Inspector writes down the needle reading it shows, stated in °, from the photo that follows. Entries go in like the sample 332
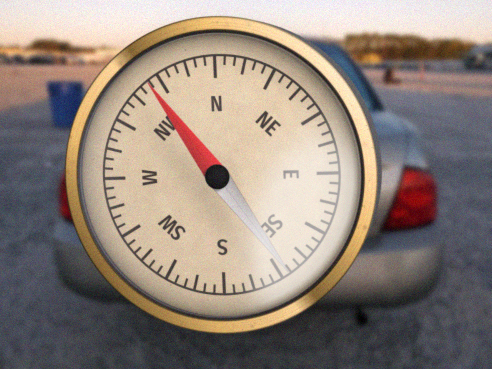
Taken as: 325
